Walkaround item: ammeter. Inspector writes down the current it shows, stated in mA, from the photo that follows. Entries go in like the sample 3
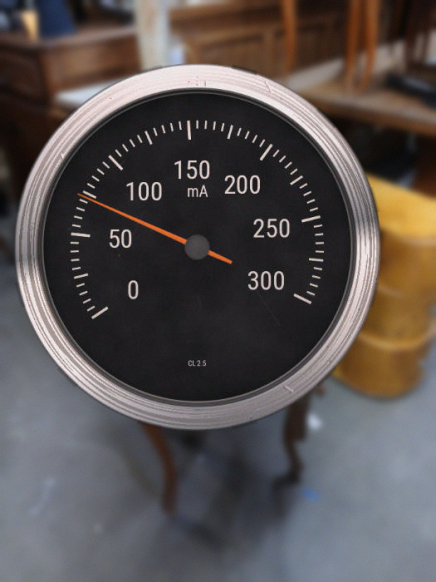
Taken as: 72.5
